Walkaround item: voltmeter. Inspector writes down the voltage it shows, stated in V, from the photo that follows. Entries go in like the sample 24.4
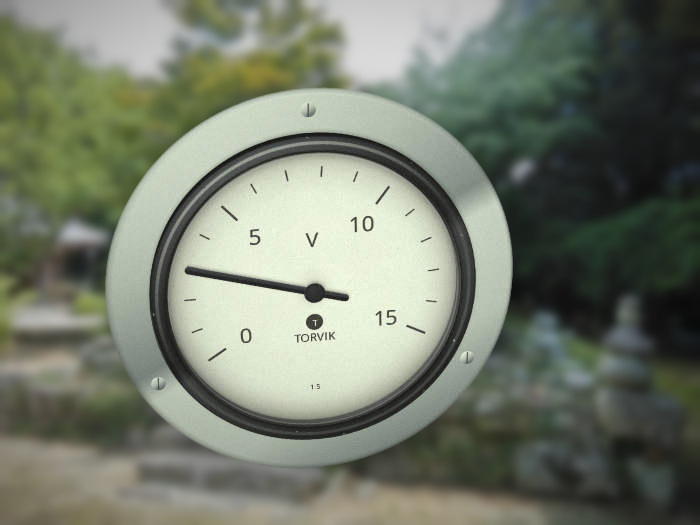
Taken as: 3
